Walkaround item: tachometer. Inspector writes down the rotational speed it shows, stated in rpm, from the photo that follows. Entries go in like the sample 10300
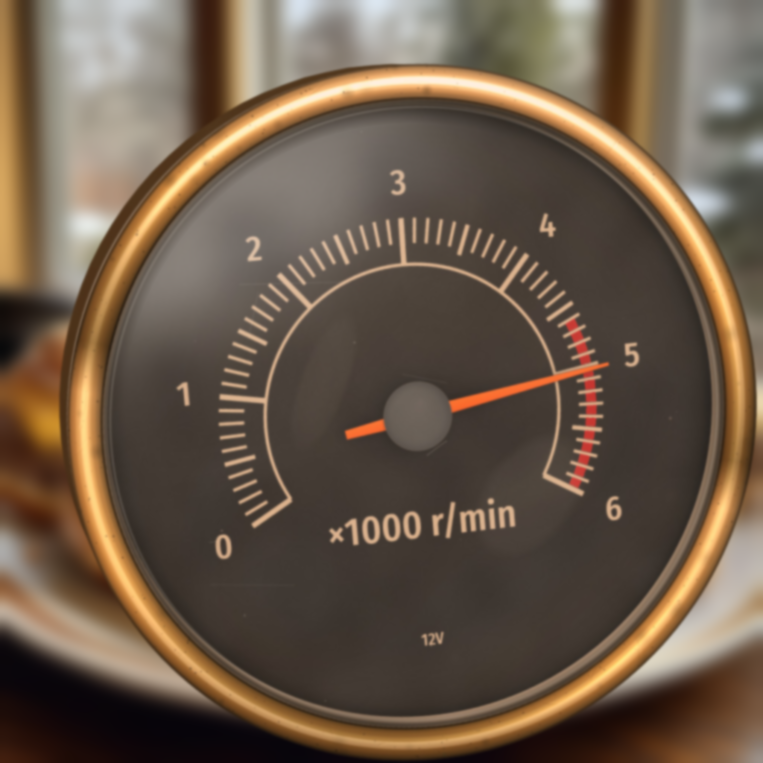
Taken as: 5000
